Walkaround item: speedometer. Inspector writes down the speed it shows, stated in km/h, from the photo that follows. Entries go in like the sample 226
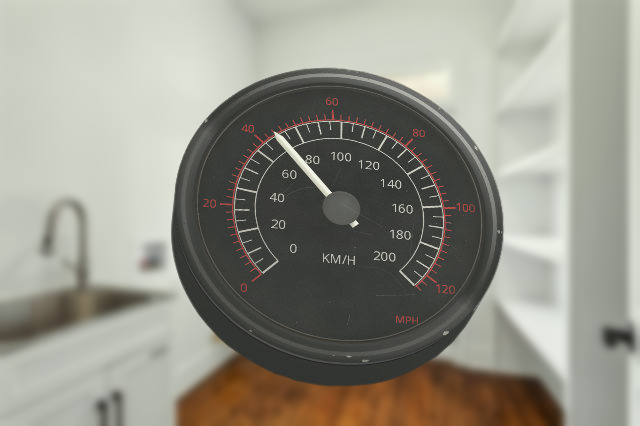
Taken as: 70
